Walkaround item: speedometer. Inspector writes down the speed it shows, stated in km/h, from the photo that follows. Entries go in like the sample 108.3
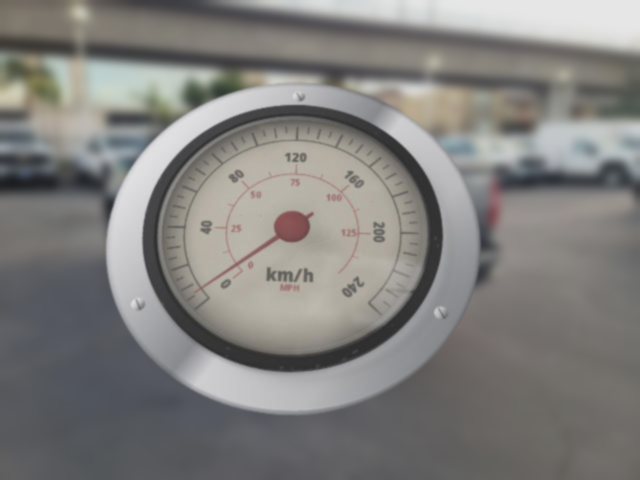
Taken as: 5
